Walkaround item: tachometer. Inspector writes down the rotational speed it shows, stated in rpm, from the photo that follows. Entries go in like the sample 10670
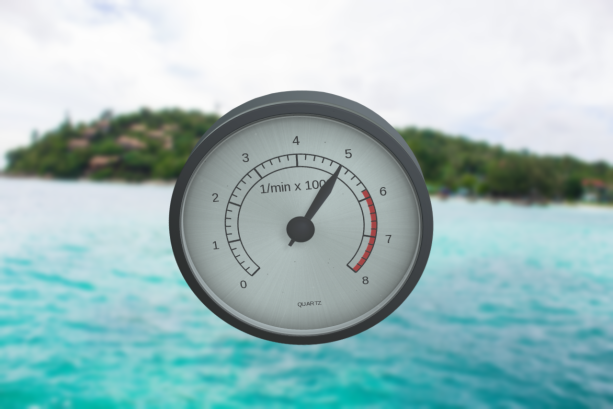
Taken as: 5000
